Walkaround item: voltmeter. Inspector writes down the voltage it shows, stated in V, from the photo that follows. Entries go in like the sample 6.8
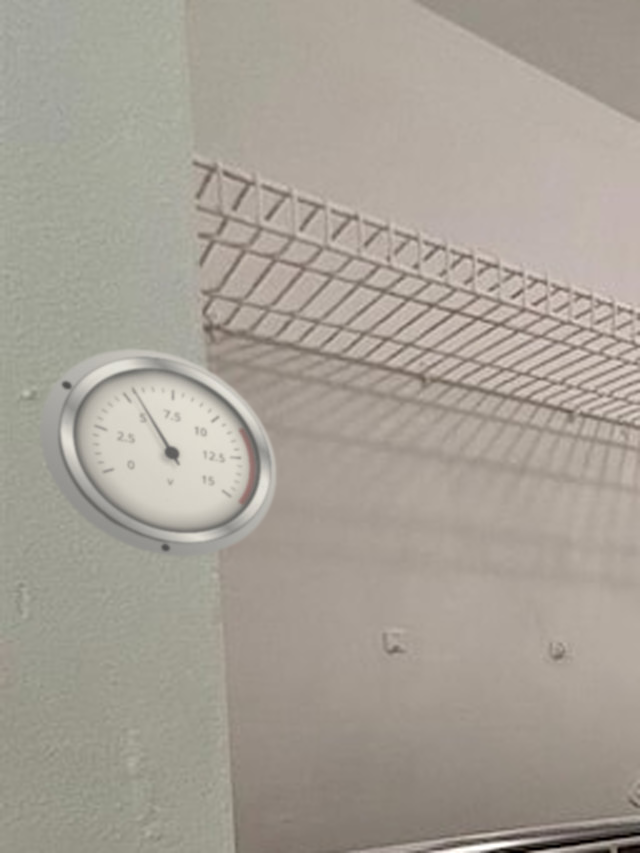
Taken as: 5.5
